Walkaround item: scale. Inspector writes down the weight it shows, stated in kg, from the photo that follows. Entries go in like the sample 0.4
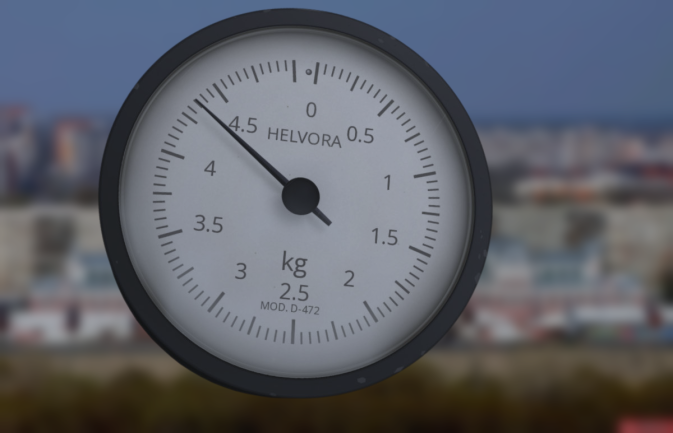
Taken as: 4.35
